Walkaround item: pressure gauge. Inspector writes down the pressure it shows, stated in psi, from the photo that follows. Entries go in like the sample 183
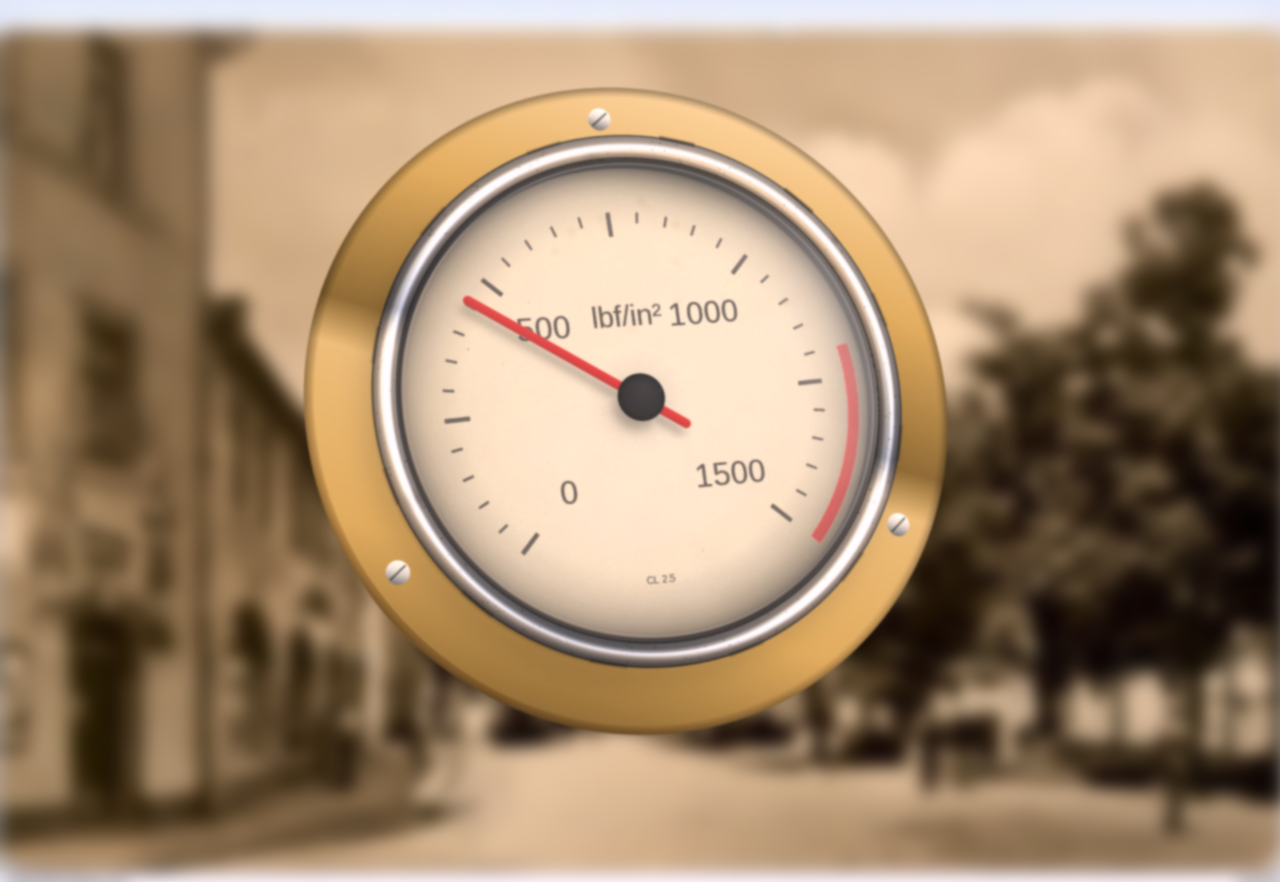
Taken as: 450
